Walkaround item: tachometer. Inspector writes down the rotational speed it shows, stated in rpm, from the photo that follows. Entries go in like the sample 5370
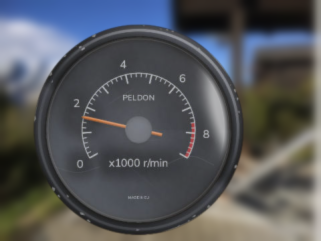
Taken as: 1600
